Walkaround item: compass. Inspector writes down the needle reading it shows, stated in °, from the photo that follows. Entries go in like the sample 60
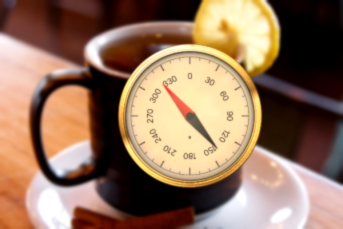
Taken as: 320
